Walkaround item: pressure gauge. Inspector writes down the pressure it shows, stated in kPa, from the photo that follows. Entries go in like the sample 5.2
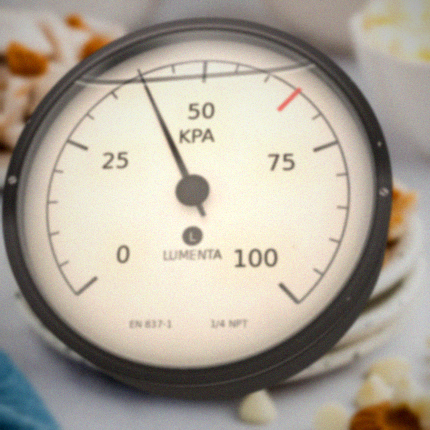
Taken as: 40
